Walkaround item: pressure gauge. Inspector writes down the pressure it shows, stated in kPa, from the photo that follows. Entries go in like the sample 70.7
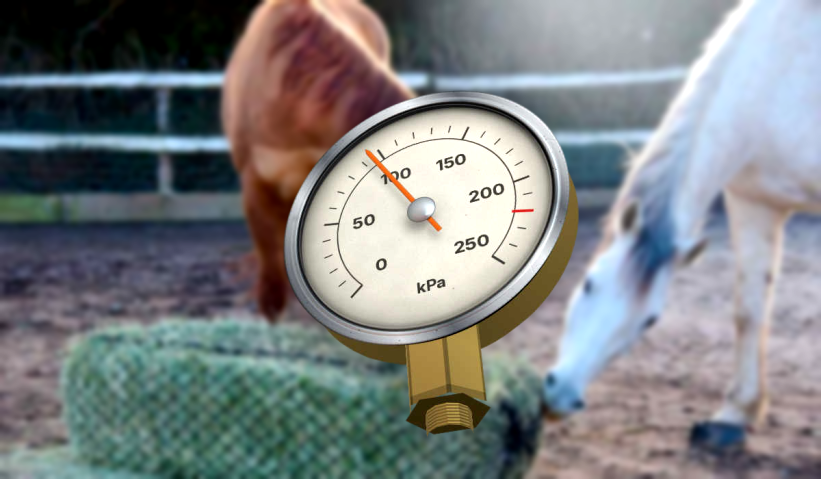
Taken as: 95
